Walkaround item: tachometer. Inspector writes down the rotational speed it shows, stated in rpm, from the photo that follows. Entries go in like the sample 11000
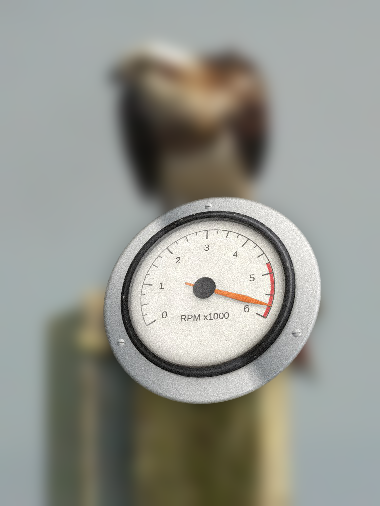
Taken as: 5750
